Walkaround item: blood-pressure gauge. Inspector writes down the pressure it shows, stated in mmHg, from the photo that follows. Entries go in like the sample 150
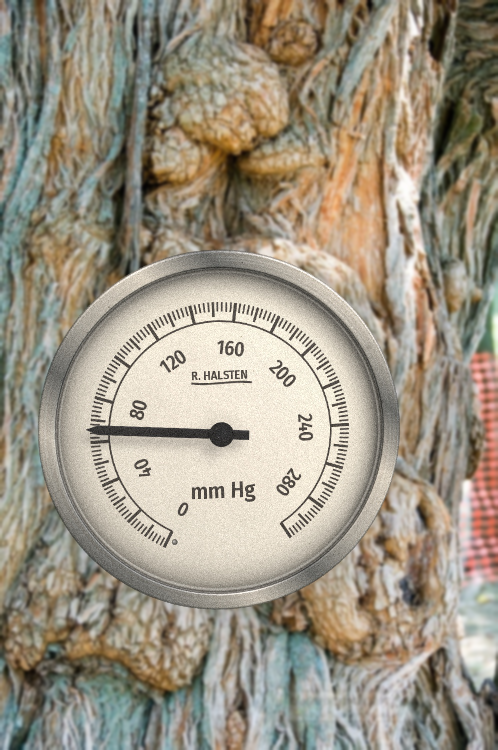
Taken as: 66
